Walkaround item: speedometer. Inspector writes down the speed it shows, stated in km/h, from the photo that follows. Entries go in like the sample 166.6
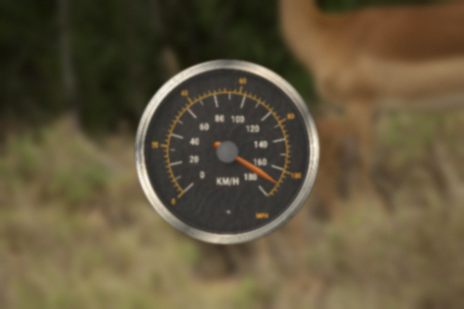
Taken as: 170
